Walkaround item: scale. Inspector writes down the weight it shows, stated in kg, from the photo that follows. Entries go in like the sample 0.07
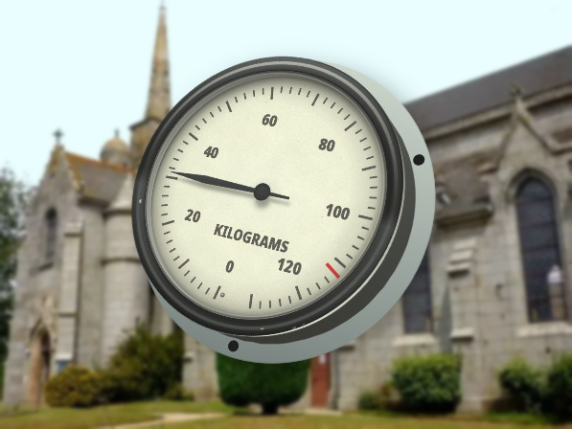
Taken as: 31
